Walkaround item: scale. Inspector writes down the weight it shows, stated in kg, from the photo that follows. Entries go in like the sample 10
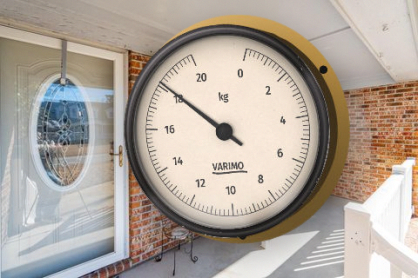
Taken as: 18.2
